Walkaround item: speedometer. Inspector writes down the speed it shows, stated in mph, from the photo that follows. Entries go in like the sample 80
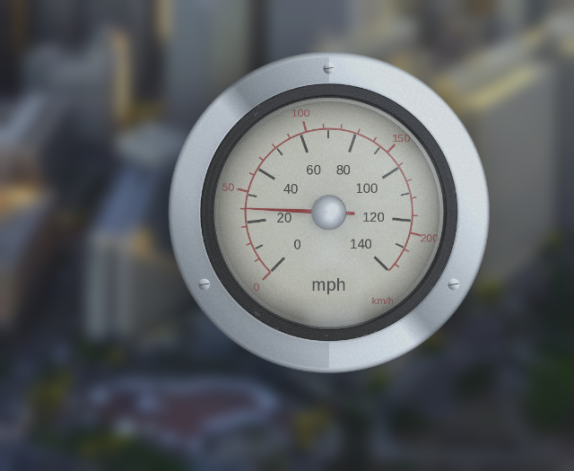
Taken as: 25
